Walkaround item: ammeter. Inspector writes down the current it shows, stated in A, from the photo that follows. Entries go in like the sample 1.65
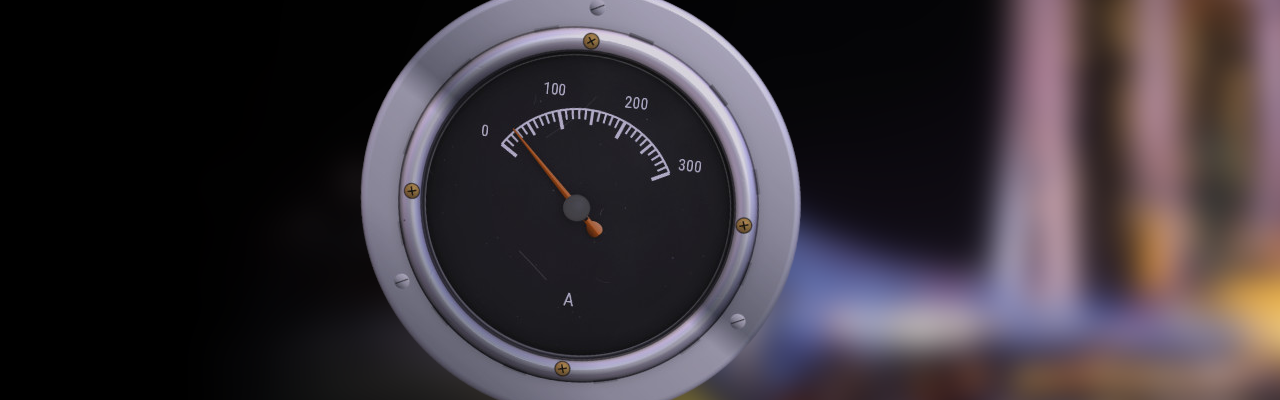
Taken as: 30
